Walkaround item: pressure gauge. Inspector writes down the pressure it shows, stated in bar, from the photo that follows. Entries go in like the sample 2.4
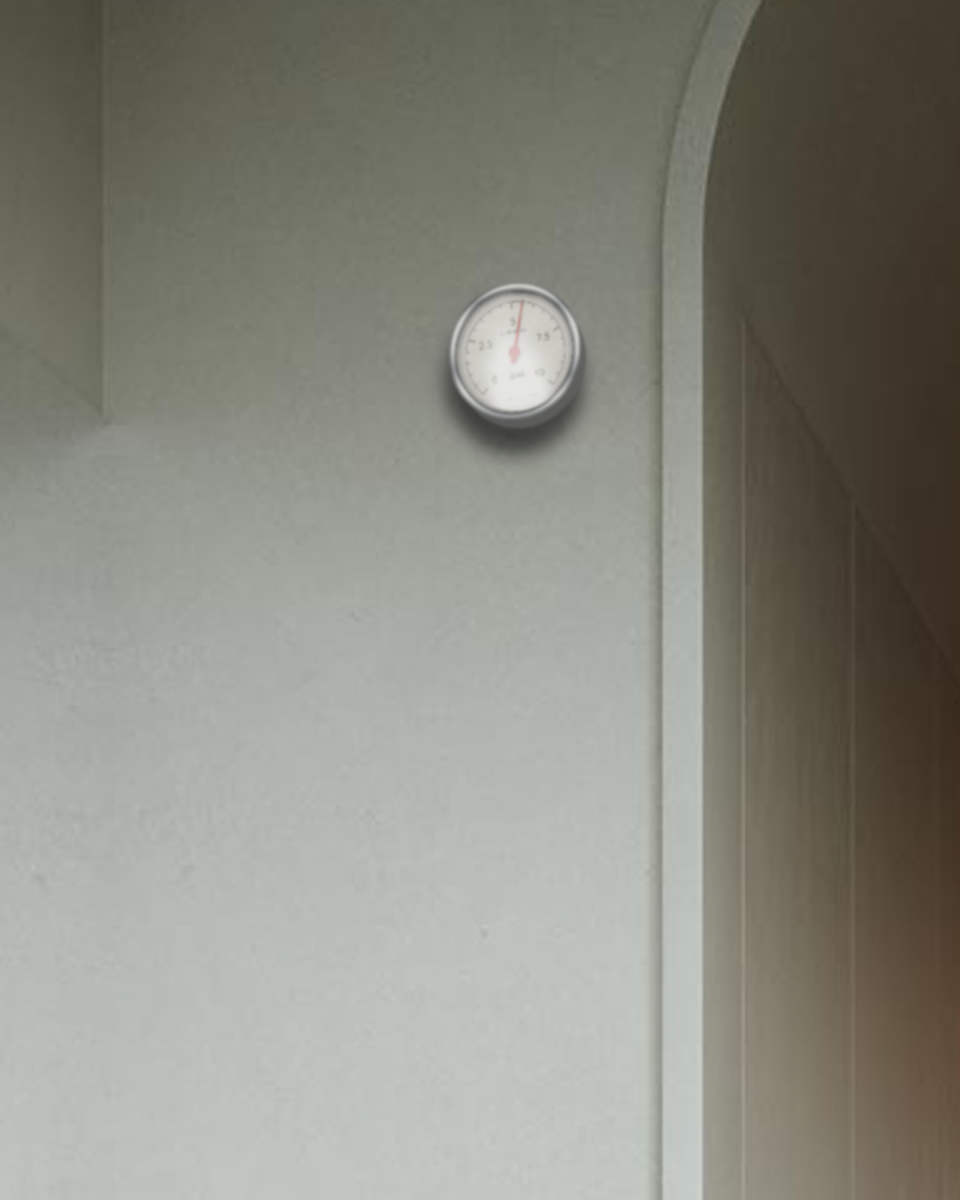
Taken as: 5.5
